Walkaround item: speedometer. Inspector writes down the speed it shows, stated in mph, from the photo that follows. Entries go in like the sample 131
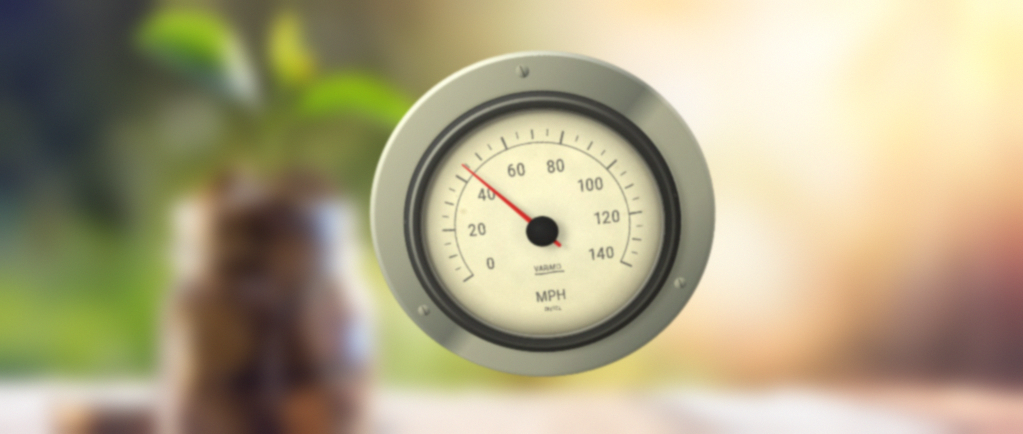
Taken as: 45
